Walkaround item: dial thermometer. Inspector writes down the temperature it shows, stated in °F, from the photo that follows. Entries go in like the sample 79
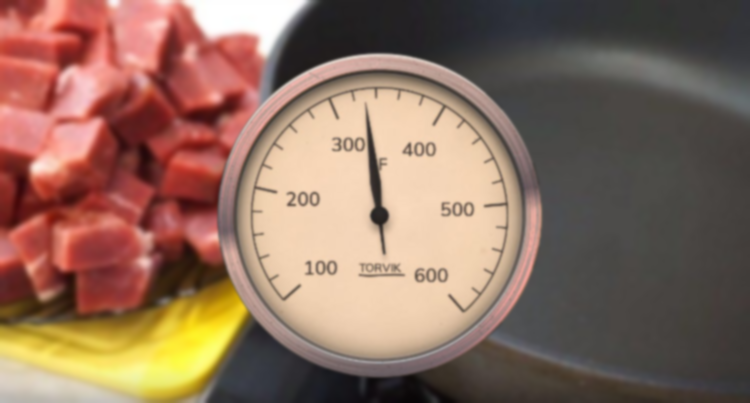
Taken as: 330
